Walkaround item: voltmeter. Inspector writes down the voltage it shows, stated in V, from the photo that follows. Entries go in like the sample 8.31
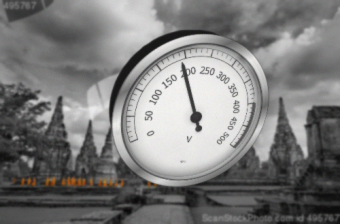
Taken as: 190
